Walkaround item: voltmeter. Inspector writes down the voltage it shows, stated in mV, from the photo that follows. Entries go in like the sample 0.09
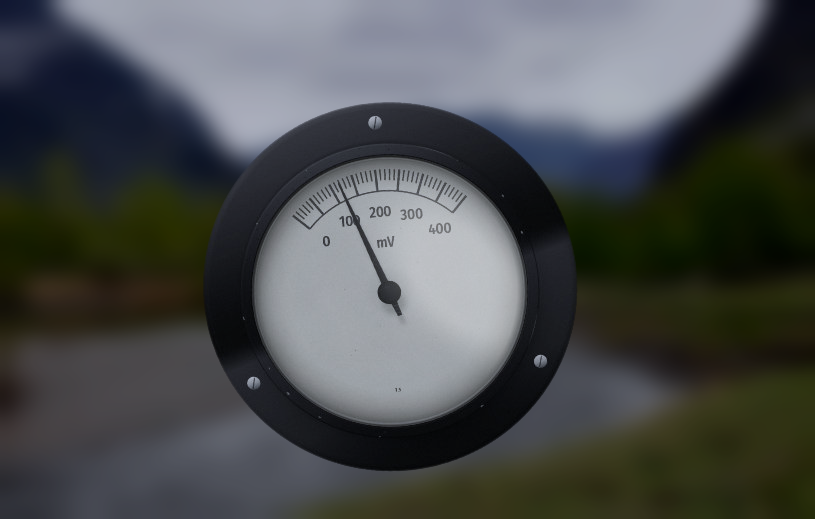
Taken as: 120
